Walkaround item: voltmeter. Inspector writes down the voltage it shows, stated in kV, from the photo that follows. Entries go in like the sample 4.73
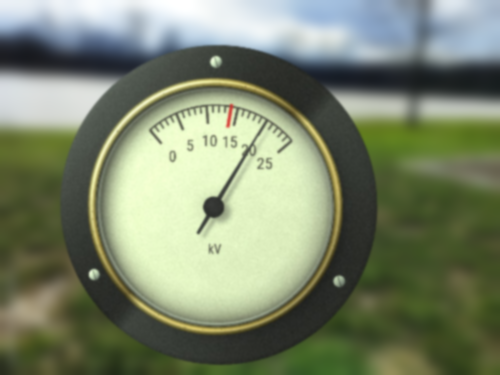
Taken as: 20
